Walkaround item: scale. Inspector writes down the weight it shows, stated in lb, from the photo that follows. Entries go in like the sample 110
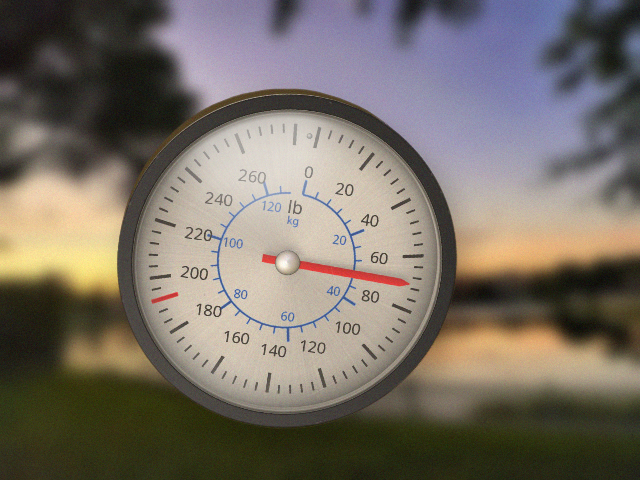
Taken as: 70
